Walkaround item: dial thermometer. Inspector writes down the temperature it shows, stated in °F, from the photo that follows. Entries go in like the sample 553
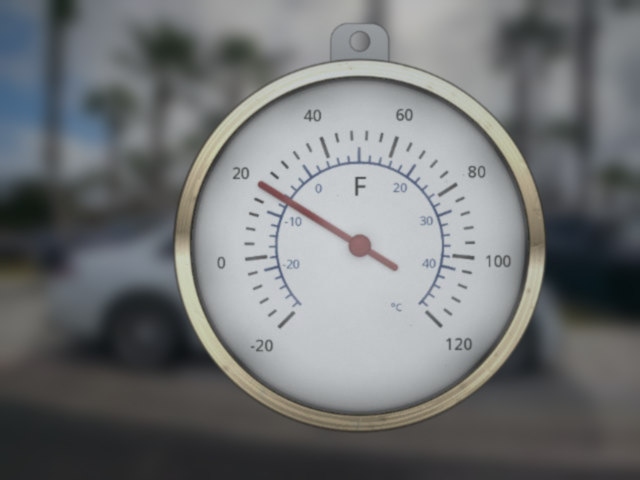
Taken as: 20
